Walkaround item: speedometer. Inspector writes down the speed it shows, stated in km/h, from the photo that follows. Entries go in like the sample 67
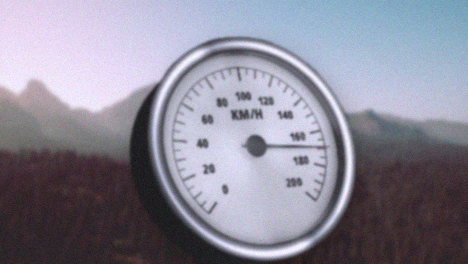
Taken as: 170
